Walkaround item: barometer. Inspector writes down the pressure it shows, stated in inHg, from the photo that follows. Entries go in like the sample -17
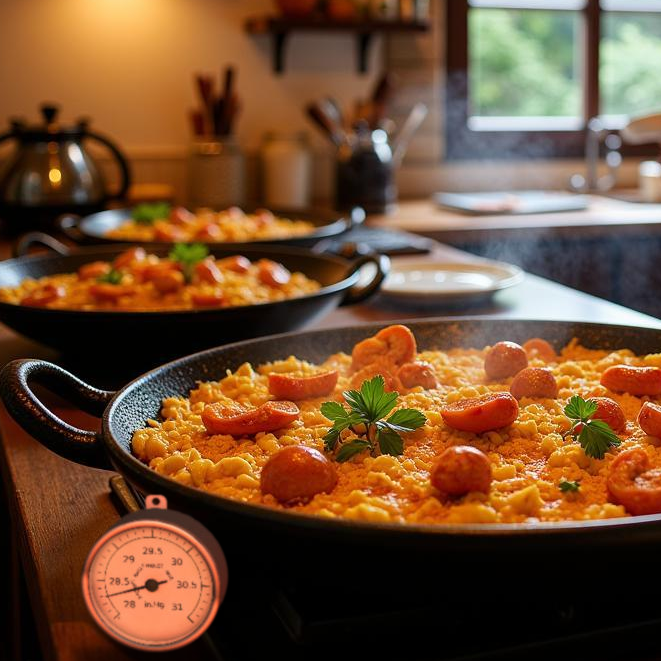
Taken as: 28.3
